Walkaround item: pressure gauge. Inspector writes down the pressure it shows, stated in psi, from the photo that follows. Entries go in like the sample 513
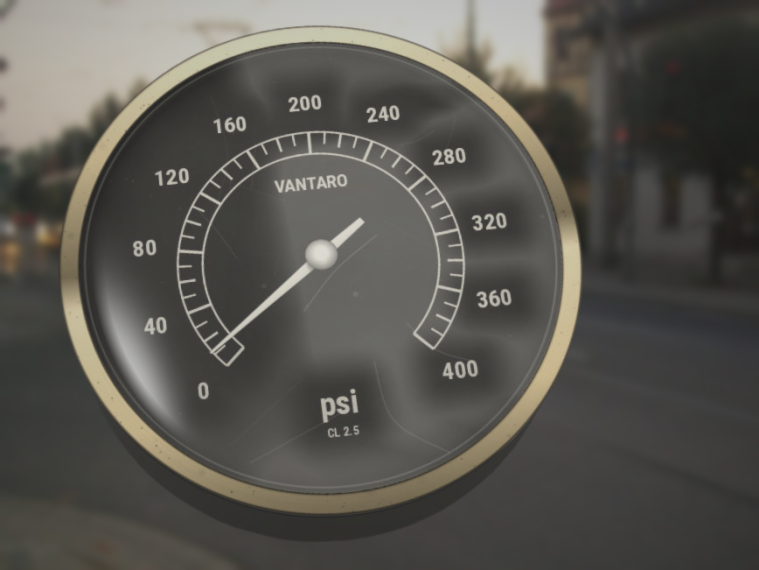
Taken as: 10
